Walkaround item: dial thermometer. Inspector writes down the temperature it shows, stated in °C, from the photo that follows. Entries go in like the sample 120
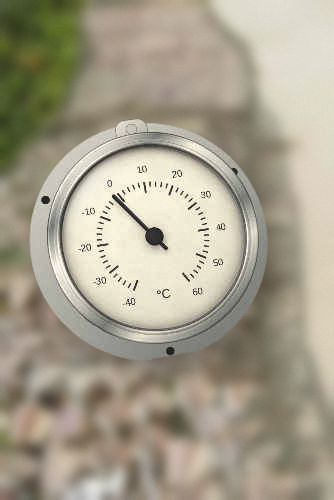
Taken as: -2
